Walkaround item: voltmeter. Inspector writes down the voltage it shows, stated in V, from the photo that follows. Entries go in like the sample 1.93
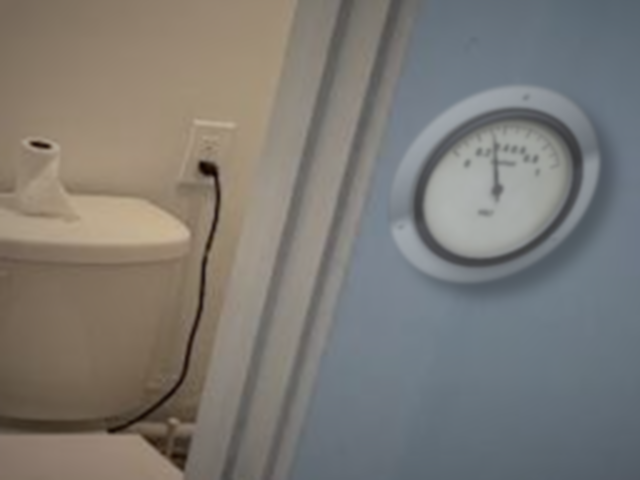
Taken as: 0.3
